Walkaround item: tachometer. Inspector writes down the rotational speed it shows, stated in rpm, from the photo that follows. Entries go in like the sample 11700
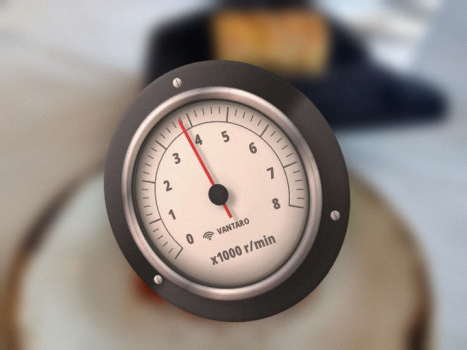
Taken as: 3800
